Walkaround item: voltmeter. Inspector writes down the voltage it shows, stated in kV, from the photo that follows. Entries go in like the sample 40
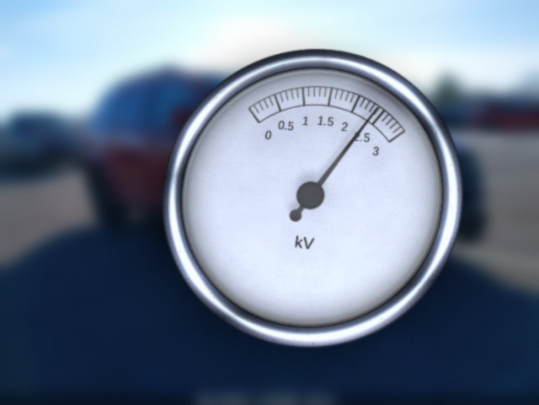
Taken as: 2.4
